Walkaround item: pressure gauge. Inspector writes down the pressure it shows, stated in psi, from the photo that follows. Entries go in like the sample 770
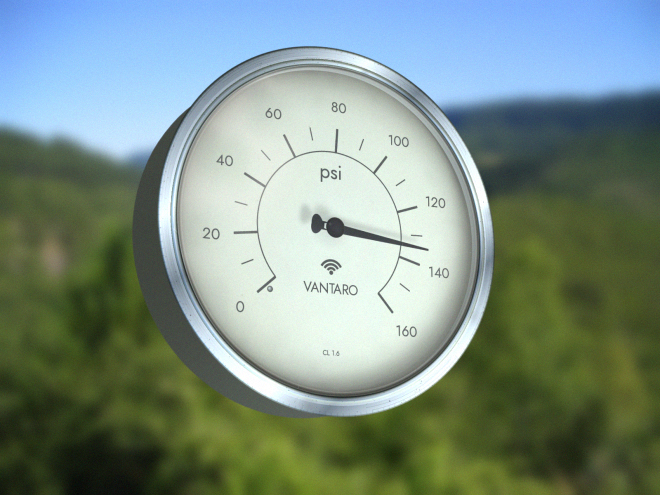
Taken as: 135
